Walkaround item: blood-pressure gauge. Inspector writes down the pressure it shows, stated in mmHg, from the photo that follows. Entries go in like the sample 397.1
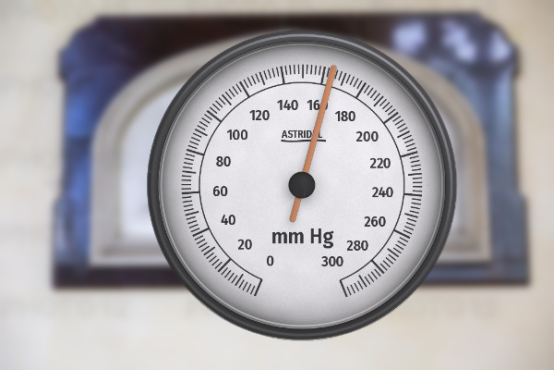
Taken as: 164
